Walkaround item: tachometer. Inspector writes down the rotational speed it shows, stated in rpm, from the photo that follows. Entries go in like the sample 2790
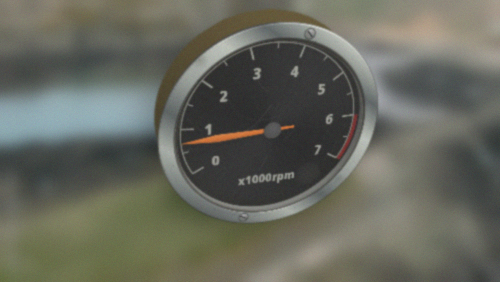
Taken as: 750
